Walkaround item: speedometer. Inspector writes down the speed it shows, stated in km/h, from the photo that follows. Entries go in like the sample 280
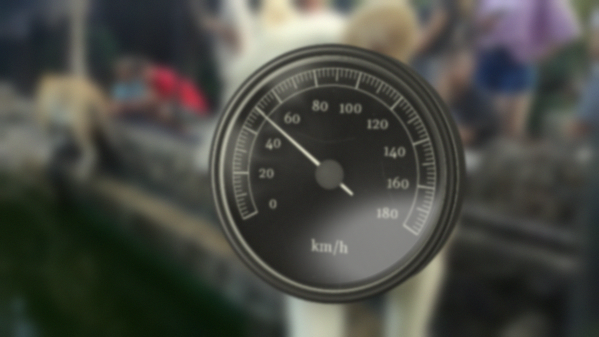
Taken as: 50
